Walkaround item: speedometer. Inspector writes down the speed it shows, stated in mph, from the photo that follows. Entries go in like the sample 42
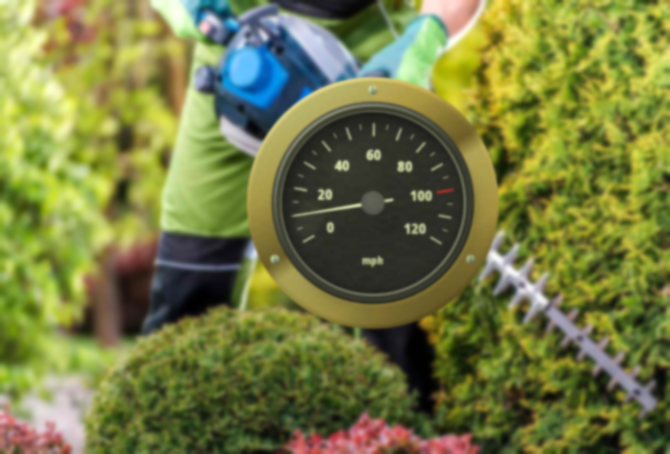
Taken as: 10
